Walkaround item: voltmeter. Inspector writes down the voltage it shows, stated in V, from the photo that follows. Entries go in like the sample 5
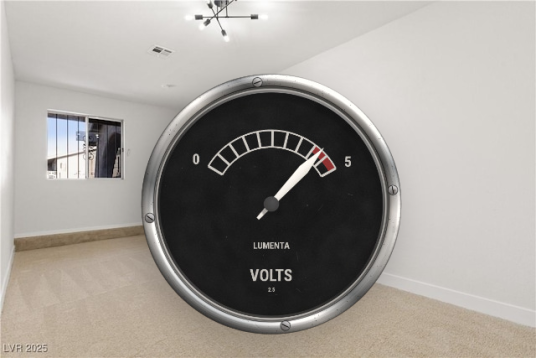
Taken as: 4.25
